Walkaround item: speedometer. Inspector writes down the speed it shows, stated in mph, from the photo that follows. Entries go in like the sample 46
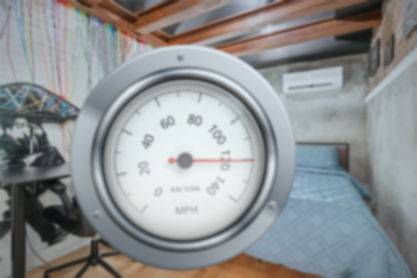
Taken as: 120
